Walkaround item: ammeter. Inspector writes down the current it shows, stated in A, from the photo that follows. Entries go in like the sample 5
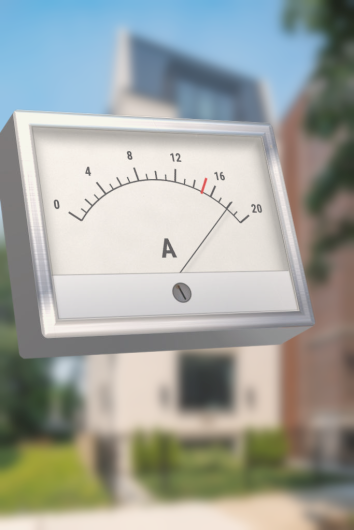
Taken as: 18
